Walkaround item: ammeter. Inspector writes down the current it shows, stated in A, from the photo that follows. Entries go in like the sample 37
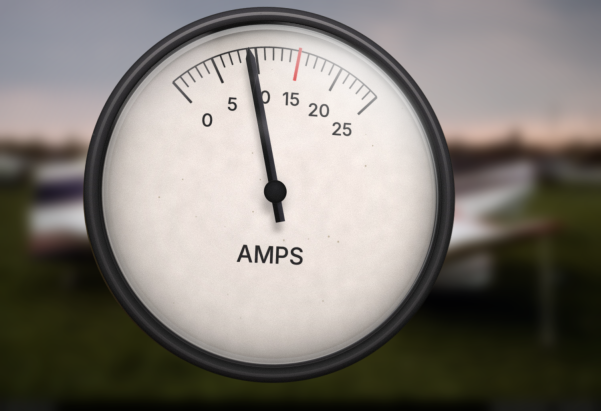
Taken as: 9
